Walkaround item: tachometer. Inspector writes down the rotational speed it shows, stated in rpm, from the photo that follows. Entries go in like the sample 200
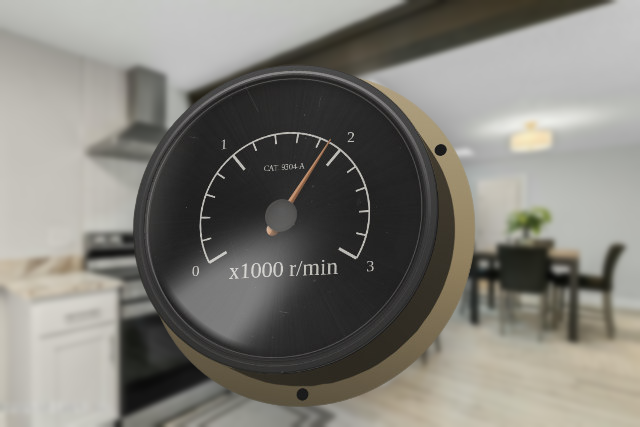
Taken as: 1900
